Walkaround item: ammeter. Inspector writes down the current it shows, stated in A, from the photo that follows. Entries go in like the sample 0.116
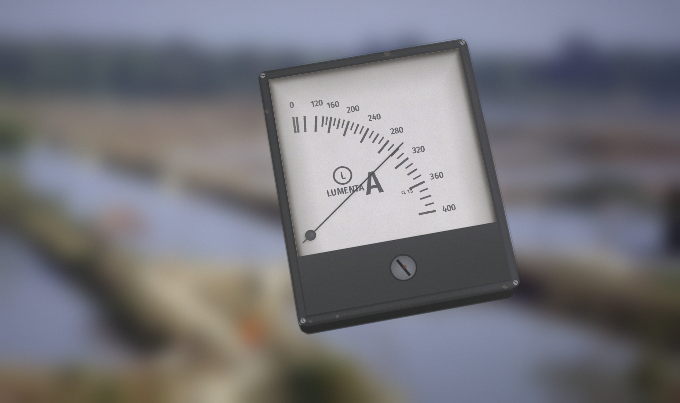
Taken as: 300
